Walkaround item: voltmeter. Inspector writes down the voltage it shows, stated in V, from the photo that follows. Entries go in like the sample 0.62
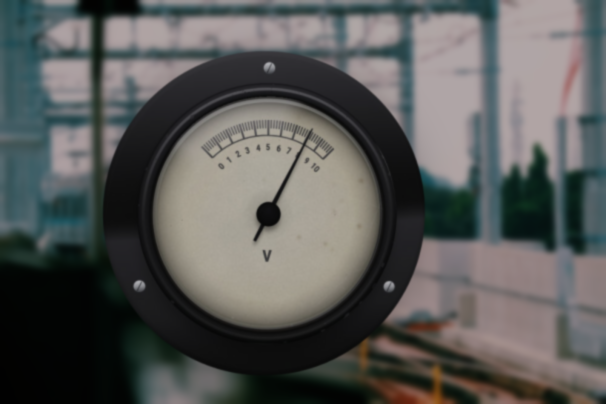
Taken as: 8
